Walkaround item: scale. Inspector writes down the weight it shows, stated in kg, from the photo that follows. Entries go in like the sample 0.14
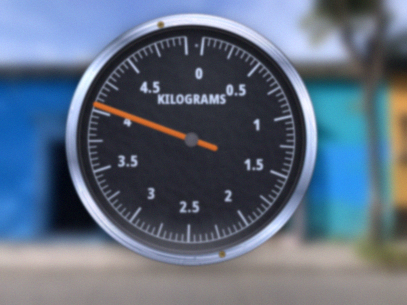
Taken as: 4.05
